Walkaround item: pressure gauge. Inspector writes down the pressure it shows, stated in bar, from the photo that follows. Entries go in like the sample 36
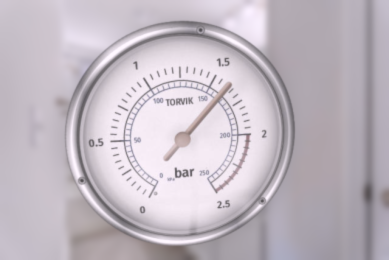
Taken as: 1.6
